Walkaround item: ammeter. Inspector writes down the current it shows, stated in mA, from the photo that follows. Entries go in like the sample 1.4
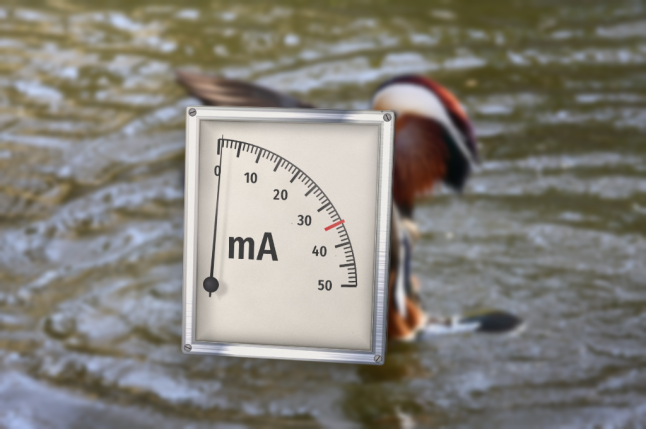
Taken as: 1
